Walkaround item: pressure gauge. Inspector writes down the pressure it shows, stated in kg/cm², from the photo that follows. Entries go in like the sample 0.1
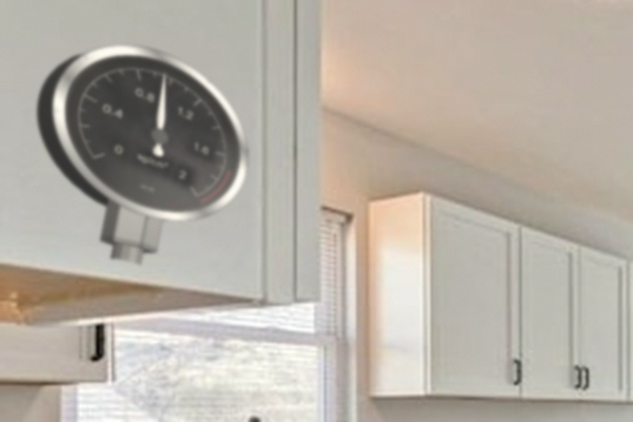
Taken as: 0.95
